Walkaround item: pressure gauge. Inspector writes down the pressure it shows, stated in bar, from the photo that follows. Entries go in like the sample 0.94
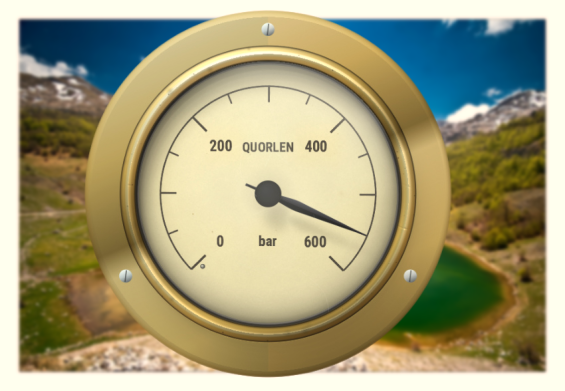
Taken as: 550
